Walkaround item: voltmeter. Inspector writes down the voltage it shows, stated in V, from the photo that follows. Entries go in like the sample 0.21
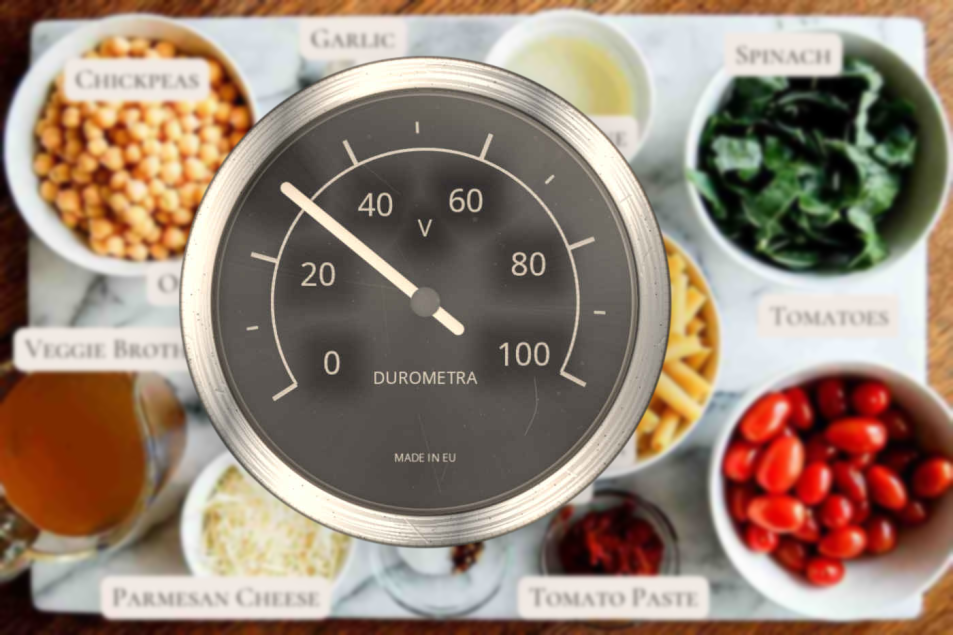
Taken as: 30
